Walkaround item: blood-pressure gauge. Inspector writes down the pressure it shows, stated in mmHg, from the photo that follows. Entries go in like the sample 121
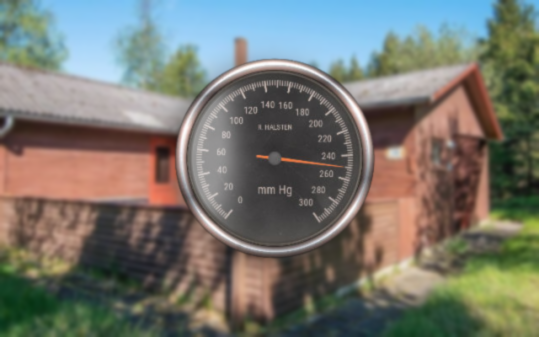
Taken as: 250
